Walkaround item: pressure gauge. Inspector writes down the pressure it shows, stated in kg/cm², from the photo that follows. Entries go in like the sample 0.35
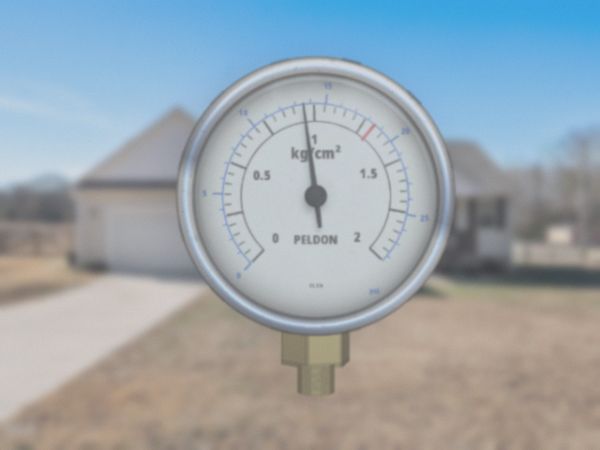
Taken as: 0.95
